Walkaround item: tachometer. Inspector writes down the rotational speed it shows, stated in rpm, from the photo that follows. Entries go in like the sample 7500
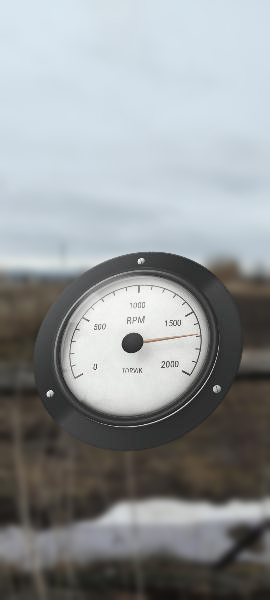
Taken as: 1700
